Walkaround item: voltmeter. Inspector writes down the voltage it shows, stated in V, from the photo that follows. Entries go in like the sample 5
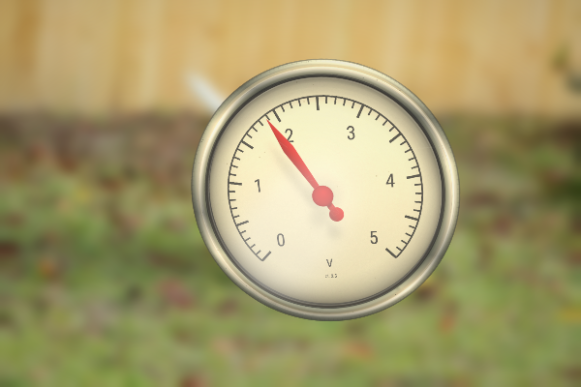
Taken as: 1.9
